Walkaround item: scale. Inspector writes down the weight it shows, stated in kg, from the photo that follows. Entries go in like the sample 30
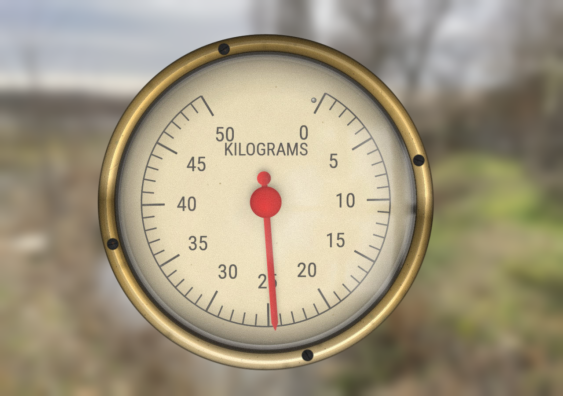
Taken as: 24.5
